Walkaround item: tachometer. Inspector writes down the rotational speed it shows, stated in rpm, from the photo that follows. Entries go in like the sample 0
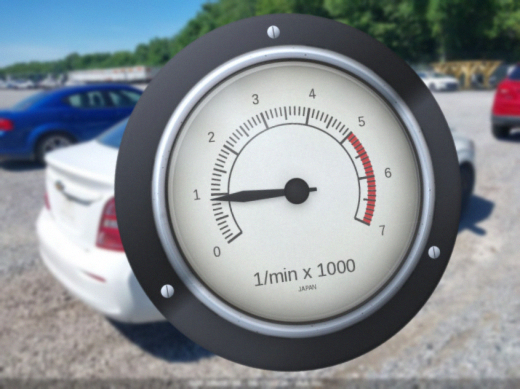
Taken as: 900
